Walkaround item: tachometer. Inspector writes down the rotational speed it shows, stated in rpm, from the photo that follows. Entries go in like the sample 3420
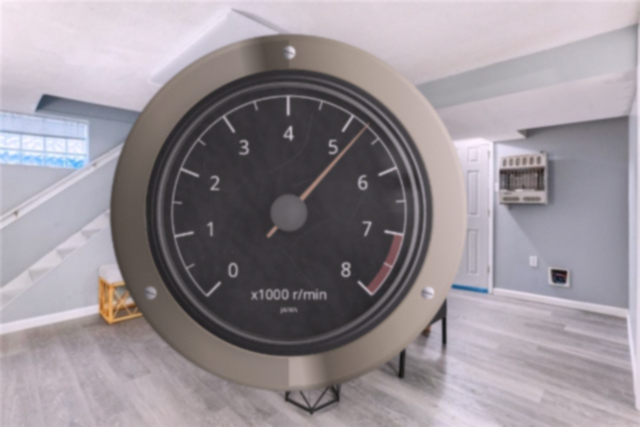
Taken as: 5250
